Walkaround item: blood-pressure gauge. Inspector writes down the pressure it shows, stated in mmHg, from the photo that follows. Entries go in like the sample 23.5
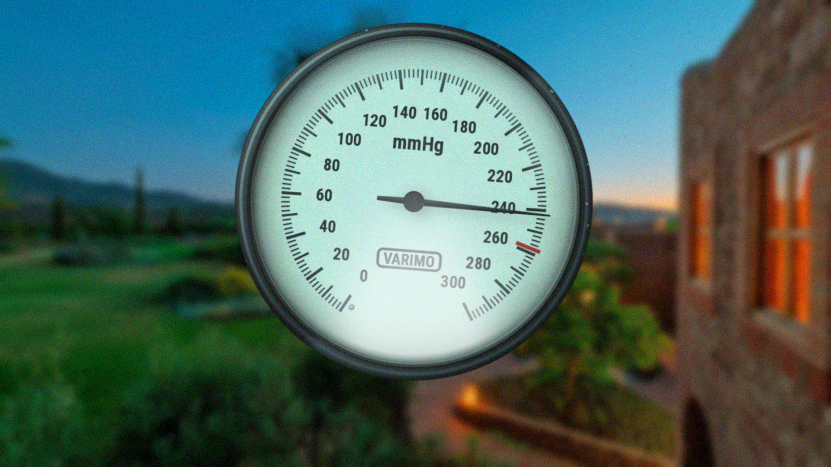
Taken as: 242
